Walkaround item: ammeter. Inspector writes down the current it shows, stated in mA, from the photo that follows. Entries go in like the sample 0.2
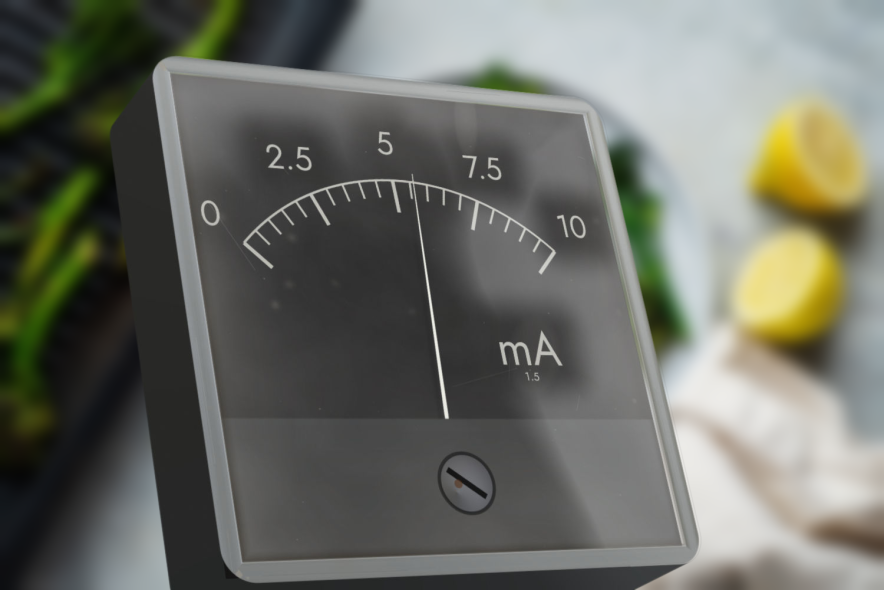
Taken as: 5.5
